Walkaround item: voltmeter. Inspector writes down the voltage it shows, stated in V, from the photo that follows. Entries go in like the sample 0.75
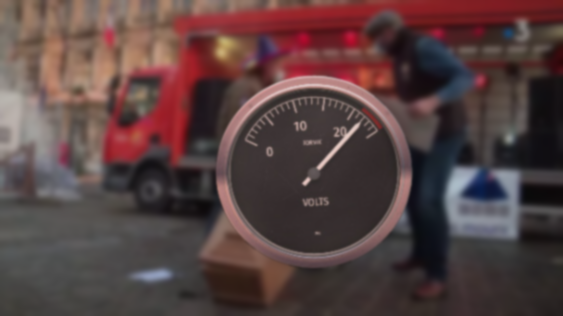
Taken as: 22
